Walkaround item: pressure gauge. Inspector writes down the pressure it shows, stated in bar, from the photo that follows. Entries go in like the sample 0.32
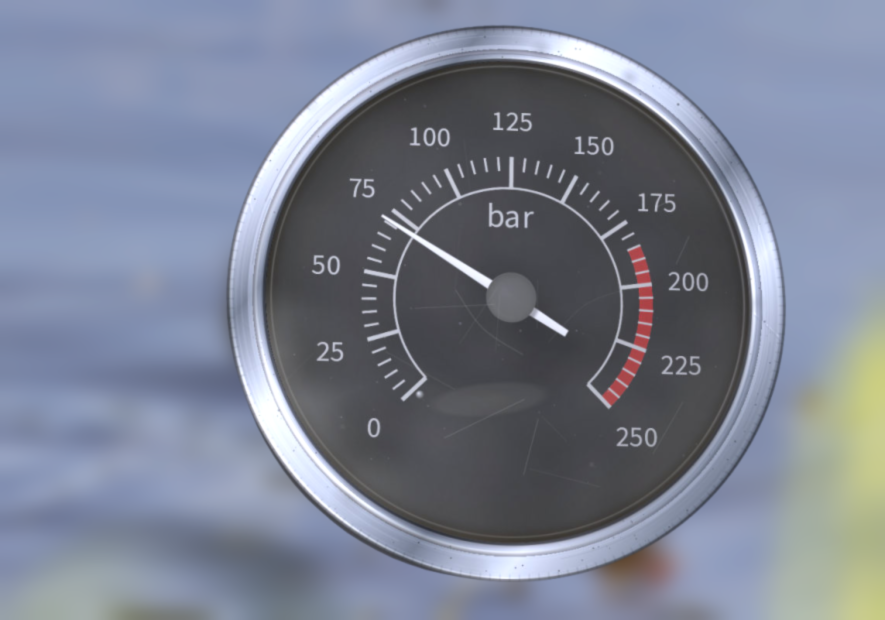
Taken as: 70
